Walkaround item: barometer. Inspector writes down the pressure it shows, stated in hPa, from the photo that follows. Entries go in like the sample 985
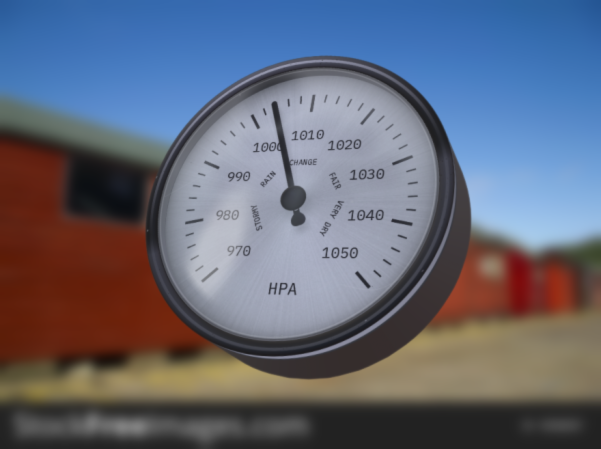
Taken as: 1004
